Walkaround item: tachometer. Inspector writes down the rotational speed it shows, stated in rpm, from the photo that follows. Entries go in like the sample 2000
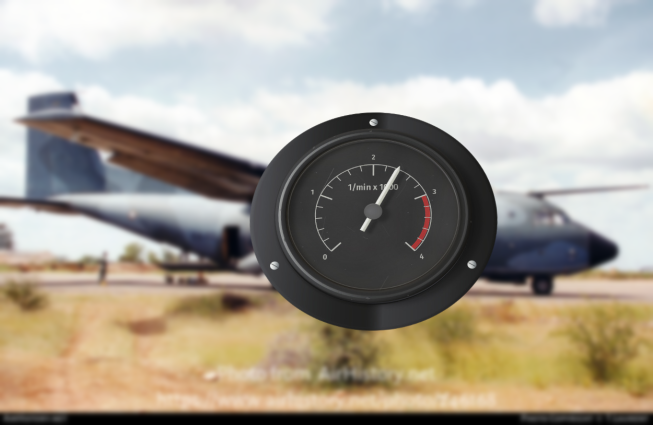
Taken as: 2400
